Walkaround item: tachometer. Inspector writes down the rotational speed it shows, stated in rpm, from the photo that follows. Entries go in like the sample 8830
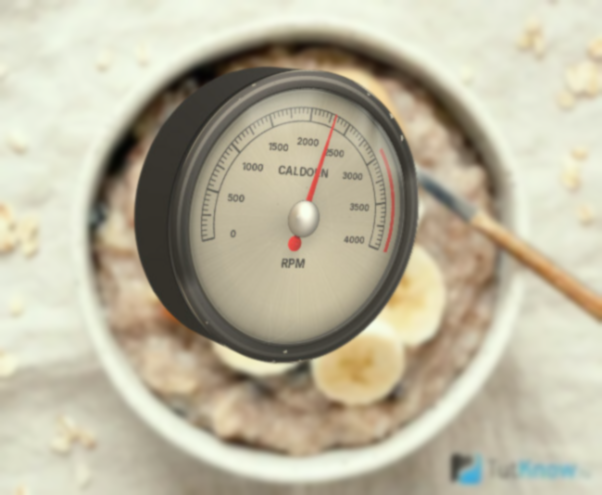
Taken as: 2250
